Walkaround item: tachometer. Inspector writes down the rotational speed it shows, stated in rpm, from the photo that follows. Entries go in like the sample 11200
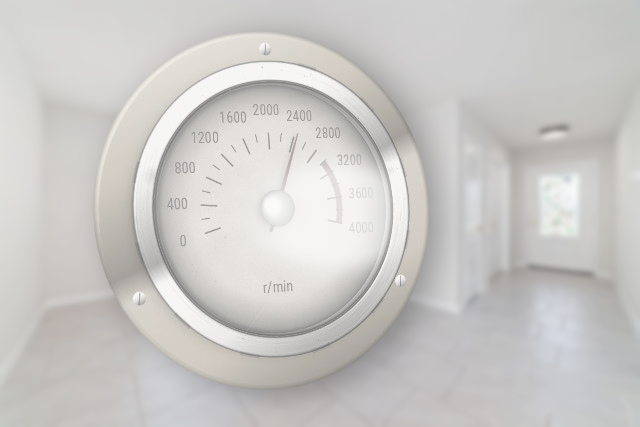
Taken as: 2400
